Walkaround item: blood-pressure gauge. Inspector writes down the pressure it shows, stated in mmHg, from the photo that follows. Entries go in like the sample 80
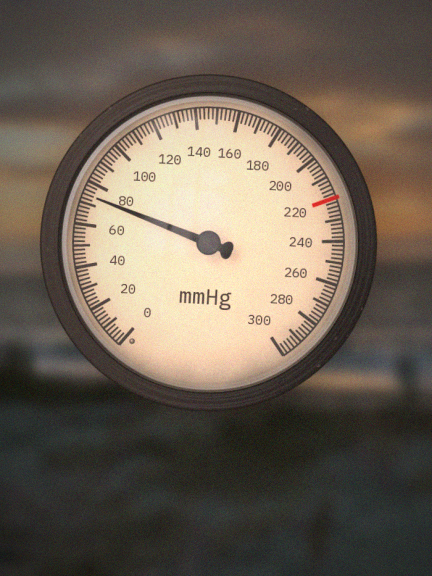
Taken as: 74
